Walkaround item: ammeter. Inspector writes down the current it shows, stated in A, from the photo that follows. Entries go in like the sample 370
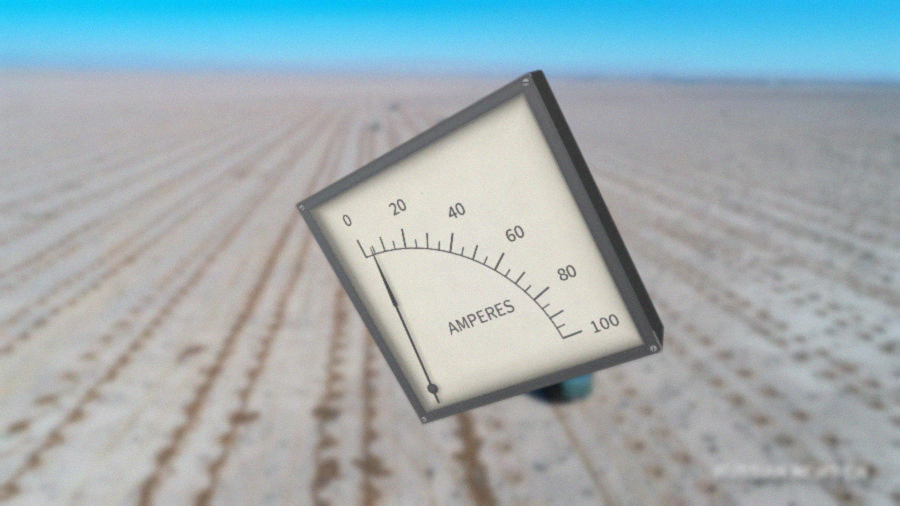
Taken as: 5
